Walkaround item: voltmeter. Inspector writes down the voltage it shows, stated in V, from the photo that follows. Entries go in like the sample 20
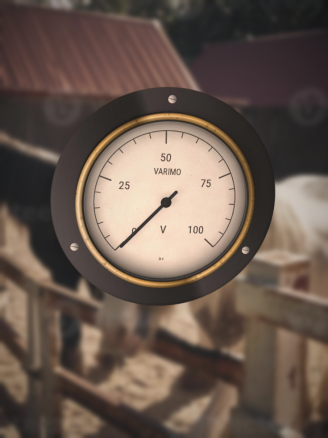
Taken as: 0
